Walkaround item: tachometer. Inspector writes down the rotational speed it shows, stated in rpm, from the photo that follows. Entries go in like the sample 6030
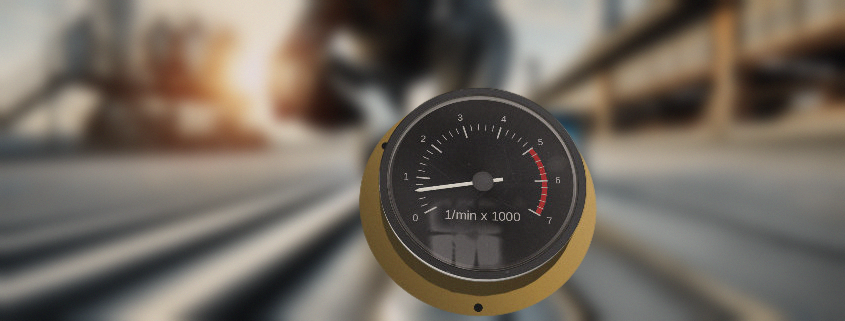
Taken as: 600
